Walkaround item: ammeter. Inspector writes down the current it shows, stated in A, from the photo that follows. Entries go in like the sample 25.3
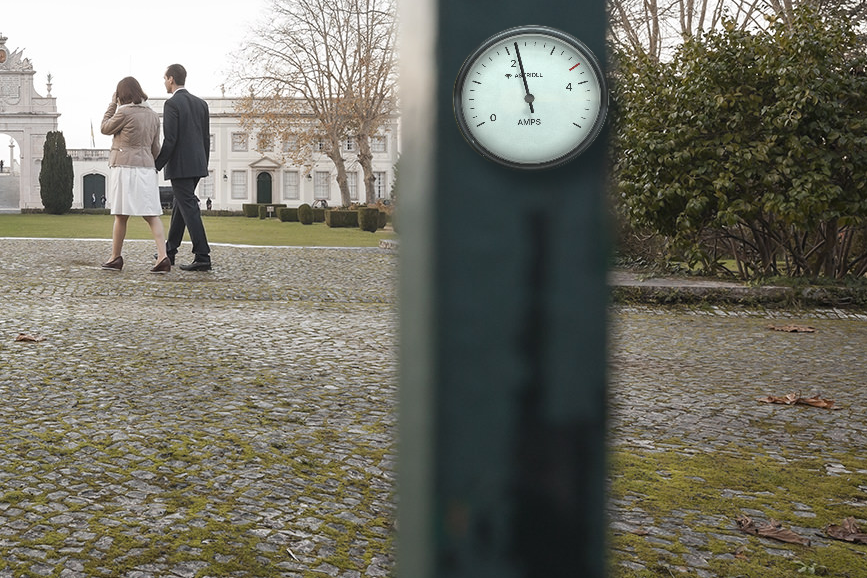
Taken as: 2.2
